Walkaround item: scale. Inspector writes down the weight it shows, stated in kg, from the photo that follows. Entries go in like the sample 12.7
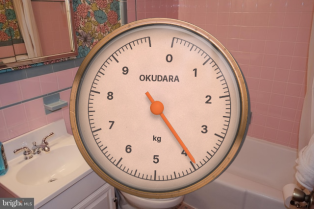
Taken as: 3.9
